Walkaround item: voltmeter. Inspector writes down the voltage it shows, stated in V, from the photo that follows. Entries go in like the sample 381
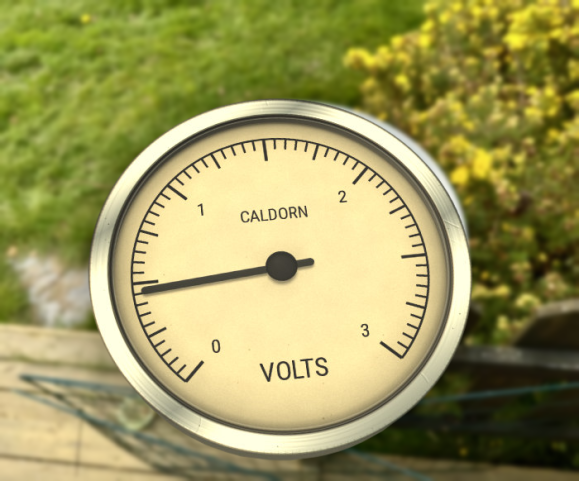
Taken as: 0.45
